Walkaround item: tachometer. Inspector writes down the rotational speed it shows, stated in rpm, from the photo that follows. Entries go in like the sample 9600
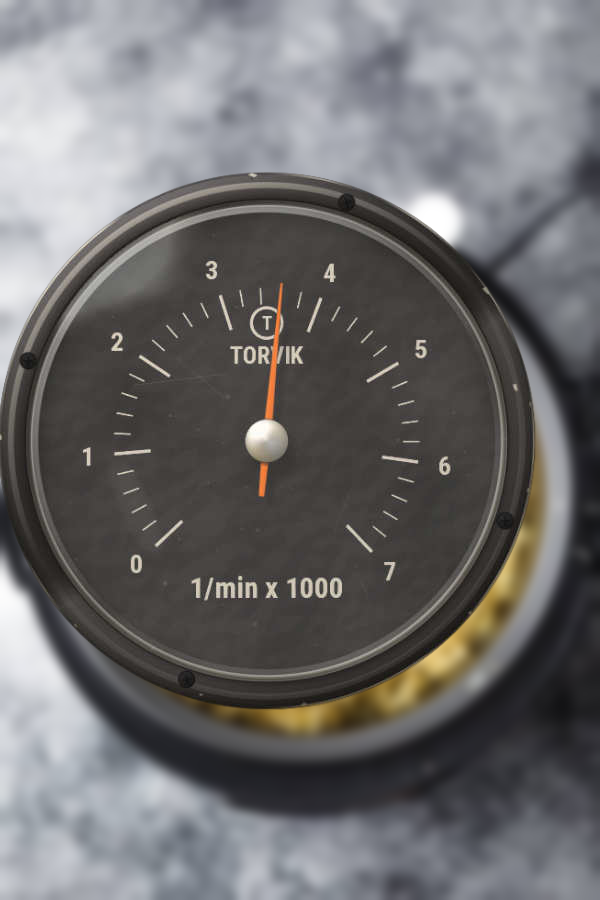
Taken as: 3600
